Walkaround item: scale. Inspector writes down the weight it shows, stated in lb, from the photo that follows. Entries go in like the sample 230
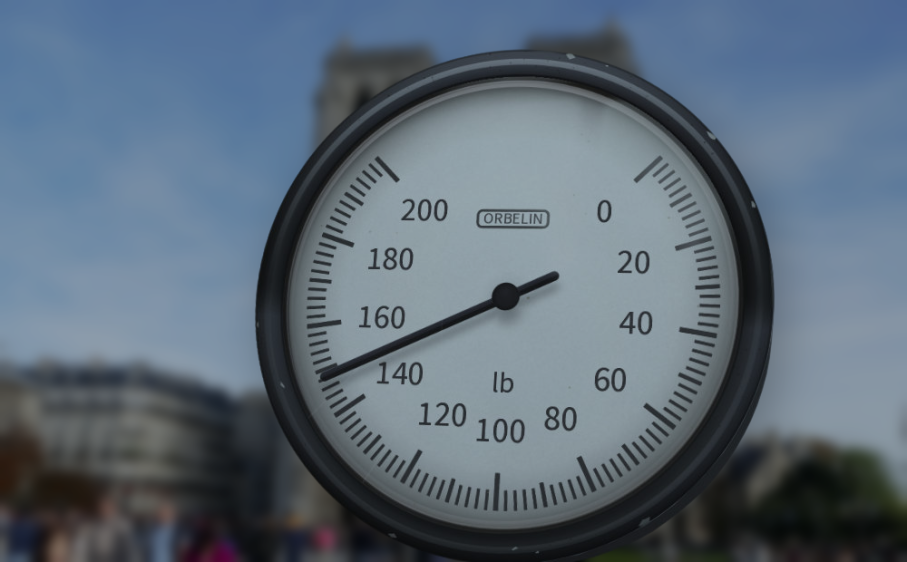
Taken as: 148
